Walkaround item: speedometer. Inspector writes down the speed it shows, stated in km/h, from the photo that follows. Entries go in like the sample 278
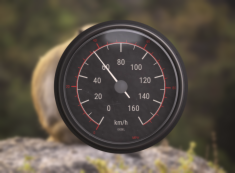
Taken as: 60
